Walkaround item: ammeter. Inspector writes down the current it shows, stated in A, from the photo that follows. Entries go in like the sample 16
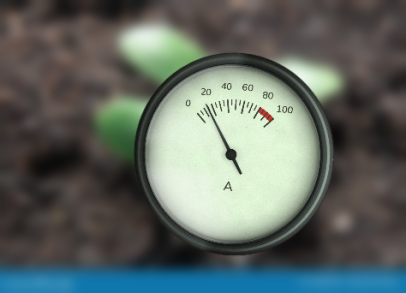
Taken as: 15
